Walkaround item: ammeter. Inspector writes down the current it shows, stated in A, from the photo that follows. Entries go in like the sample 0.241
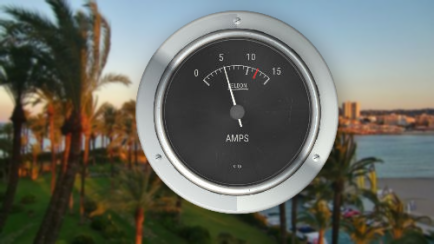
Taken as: 5
